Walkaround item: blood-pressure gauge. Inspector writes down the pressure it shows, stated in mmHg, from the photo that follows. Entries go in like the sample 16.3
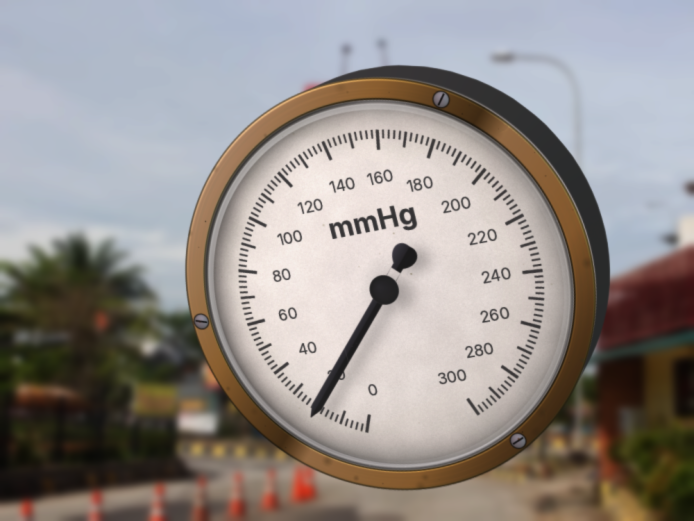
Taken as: 20
